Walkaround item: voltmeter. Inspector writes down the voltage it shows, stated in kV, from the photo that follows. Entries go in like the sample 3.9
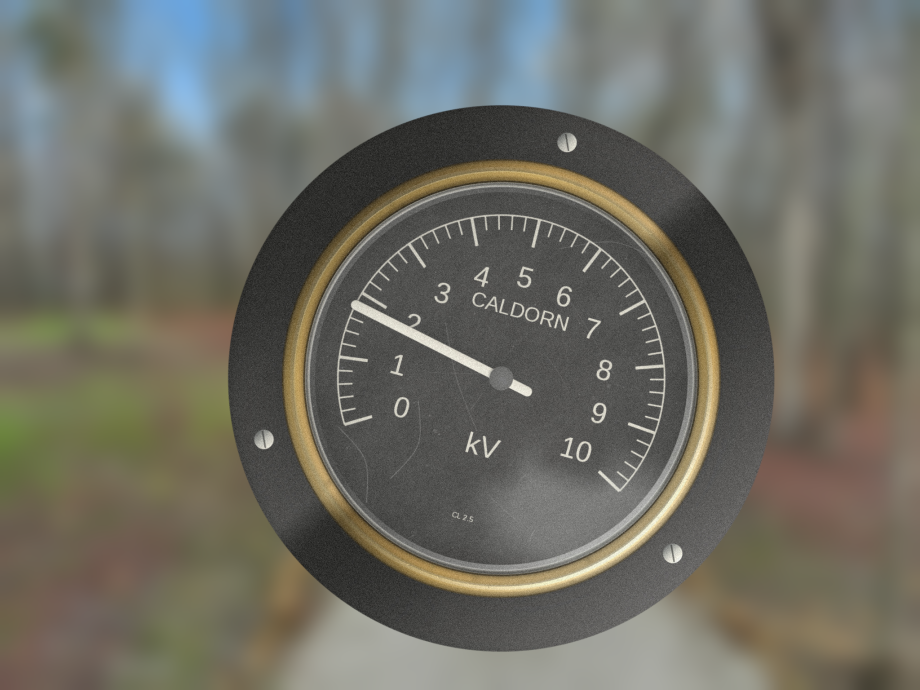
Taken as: 1.8
